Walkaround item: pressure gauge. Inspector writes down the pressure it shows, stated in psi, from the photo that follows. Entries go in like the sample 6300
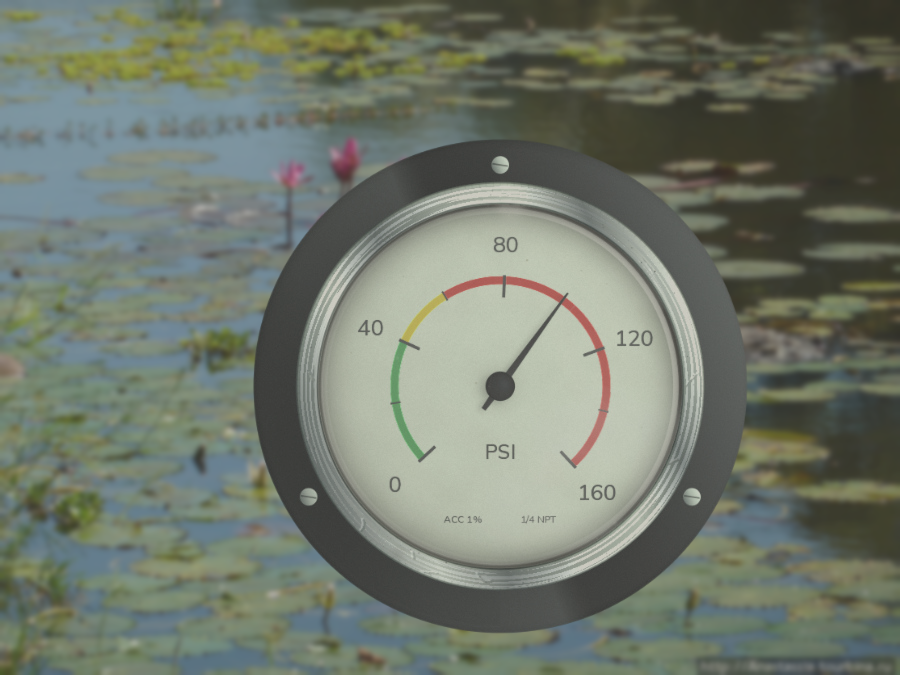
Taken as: 100
